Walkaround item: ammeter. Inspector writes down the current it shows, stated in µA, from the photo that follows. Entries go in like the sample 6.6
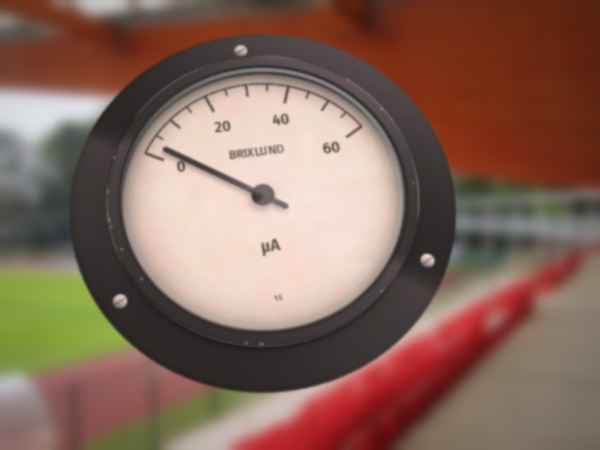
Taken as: 2.5
